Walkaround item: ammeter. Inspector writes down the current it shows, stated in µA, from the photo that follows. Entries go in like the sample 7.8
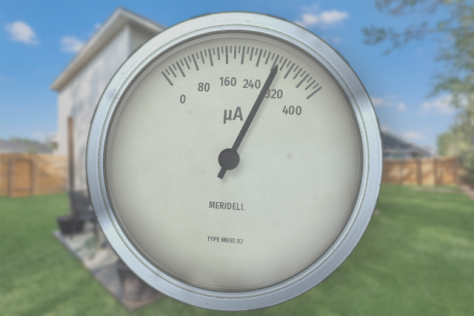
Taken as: 290
